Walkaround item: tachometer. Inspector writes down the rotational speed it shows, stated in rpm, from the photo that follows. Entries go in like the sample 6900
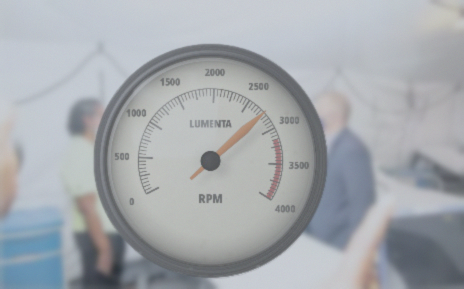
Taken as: 2750
